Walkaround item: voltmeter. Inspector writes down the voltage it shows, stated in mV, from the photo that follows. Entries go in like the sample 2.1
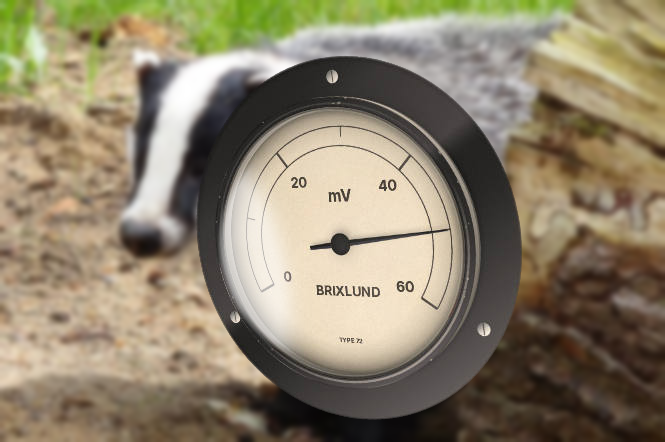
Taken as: 50
